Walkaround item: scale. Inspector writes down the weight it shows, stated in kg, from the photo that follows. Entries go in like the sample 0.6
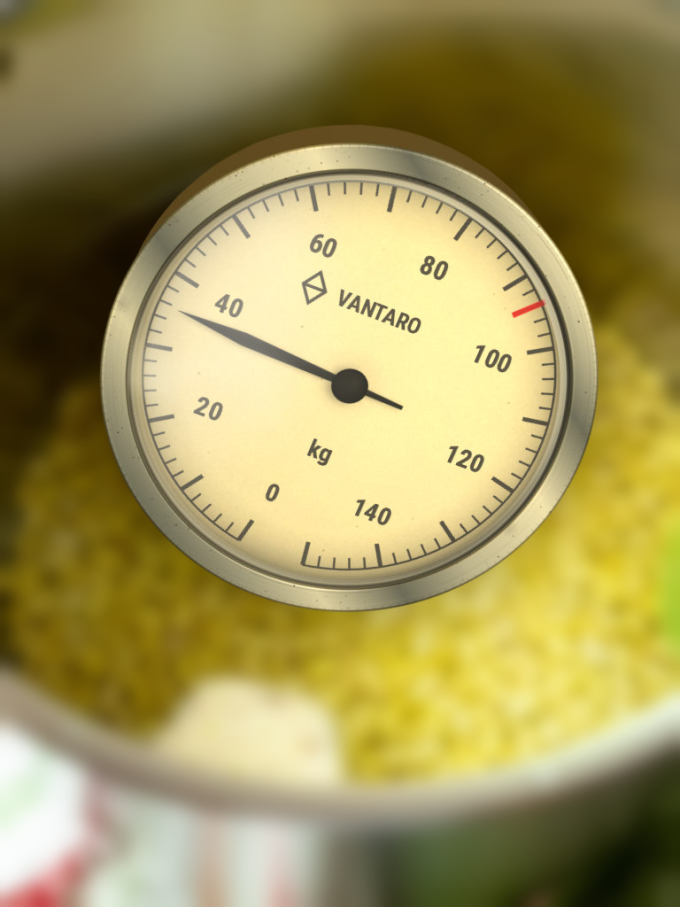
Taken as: 36
